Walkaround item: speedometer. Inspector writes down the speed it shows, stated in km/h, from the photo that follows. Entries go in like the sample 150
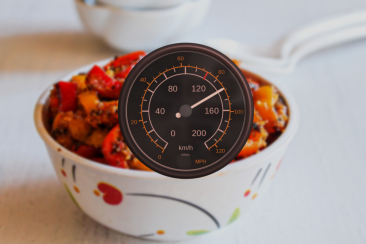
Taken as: 140
